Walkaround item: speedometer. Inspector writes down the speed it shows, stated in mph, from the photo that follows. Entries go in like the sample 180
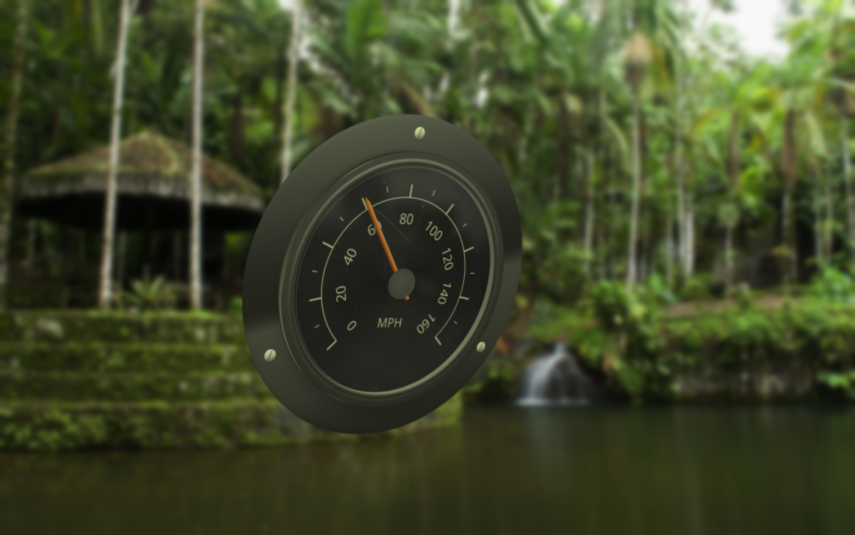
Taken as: 60
